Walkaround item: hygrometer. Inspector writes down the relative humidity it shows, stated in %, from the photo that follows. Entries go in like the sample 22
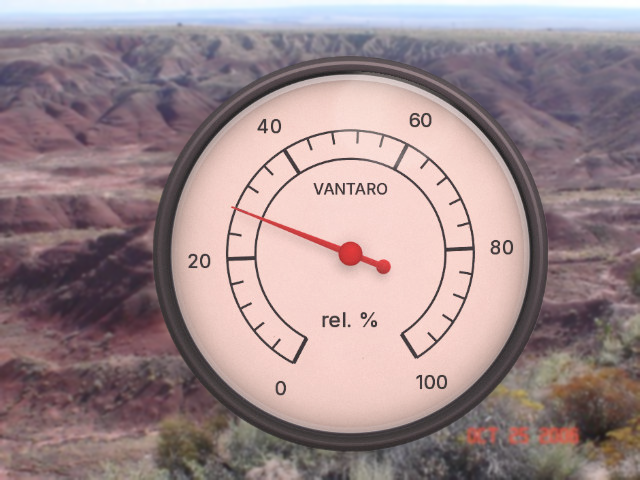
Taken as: 28
